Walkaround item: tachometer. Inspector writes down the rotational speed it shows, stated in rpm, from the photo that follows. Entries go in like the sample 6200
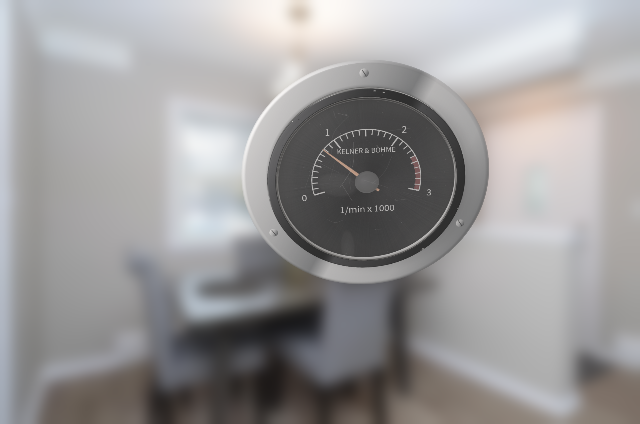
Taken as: 800
